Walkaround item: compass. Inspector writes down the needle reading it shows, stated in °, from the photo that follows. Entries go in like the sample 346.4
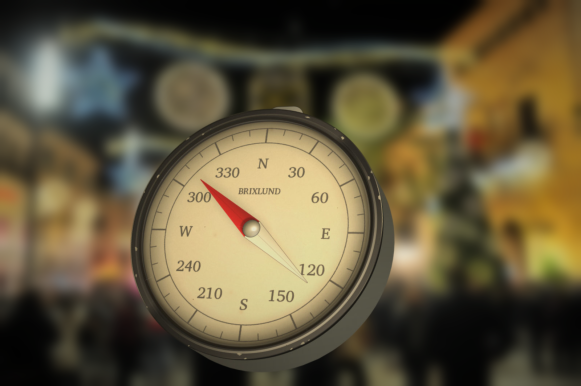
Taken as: 310
